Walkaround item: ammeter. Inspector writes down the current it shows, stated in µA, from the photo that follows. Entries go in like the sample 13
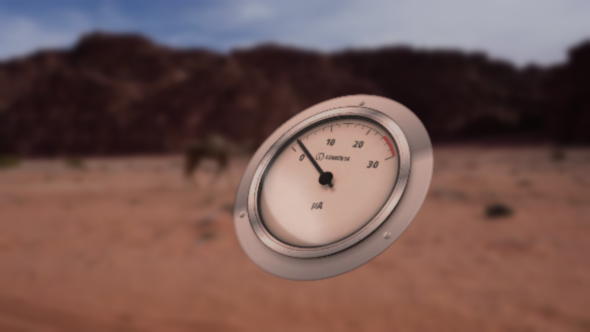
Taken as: 2
